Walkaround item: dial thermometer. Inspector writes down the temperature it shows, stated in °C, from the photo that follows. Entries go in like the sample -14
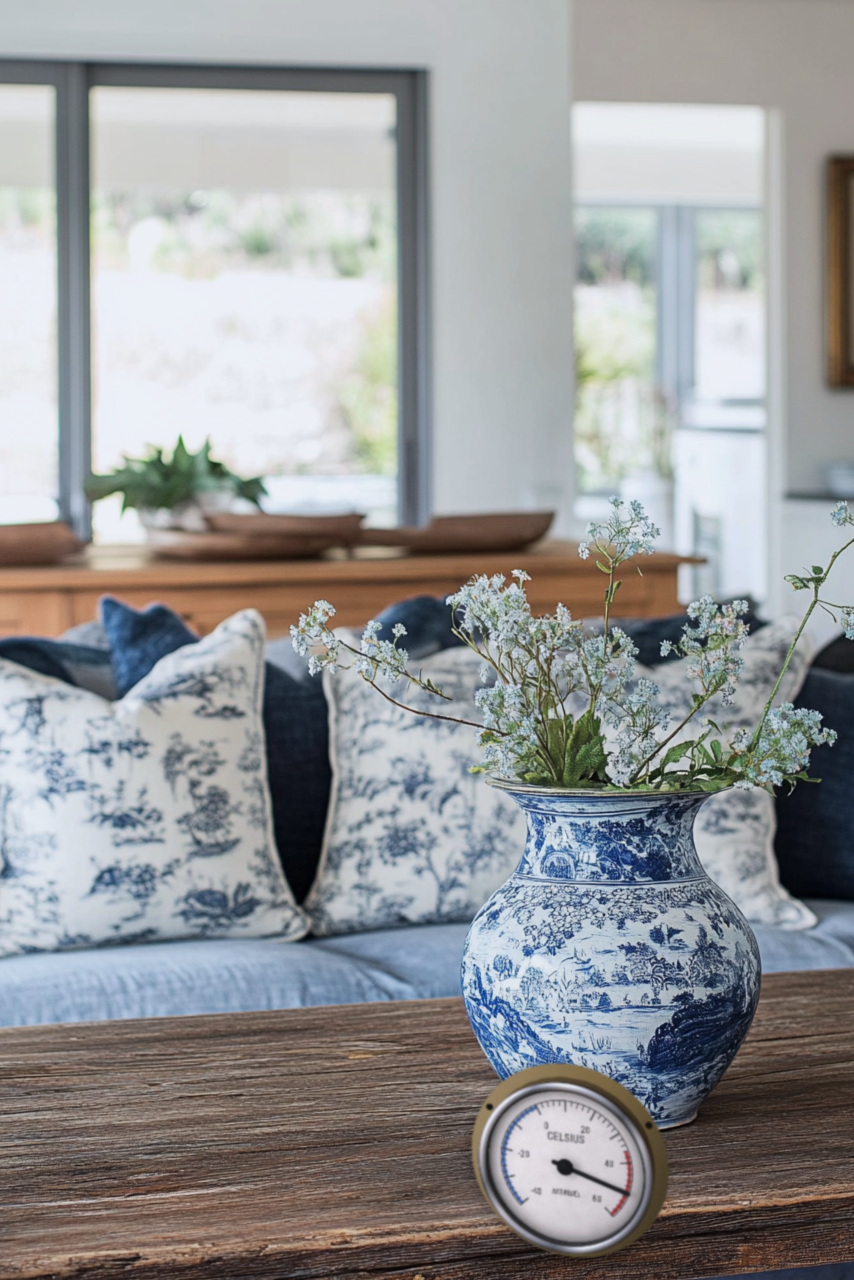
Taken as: 50
